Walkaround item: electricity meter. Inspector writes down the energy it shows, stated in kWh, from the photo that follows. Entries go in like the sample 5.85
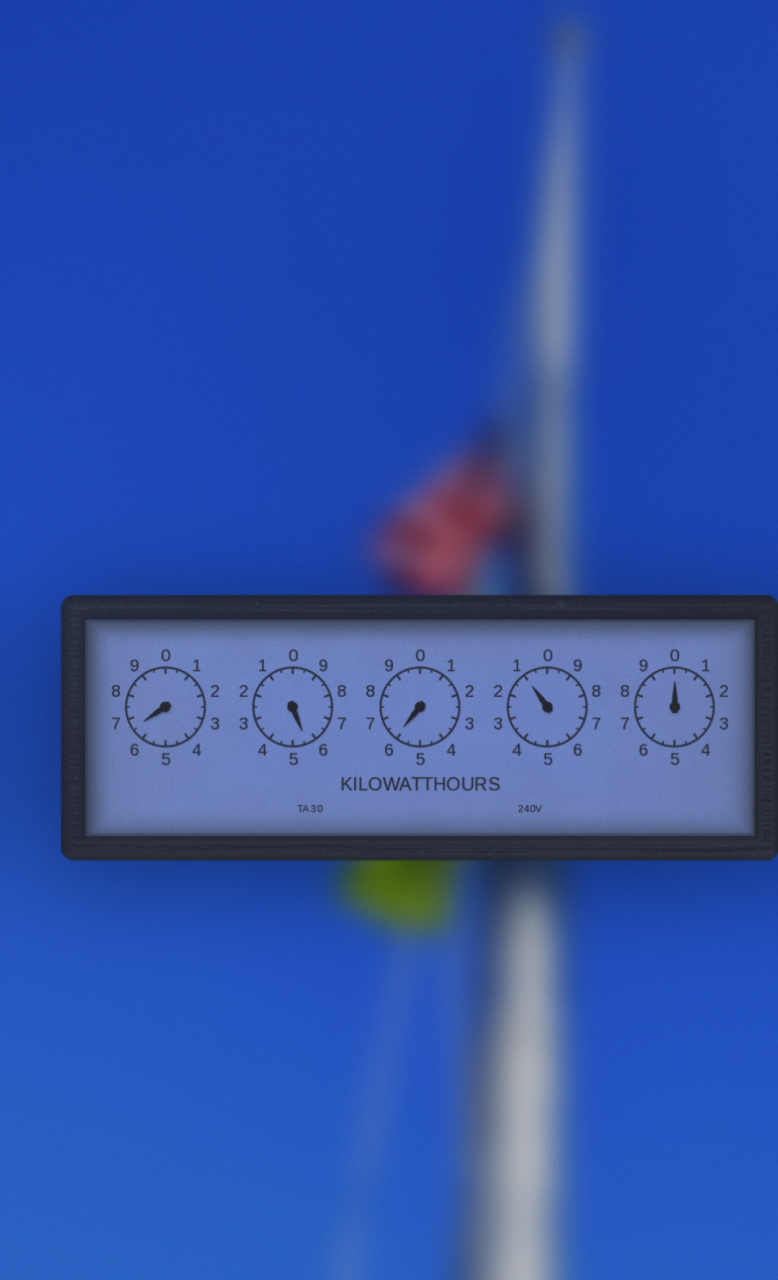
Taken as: 65610
